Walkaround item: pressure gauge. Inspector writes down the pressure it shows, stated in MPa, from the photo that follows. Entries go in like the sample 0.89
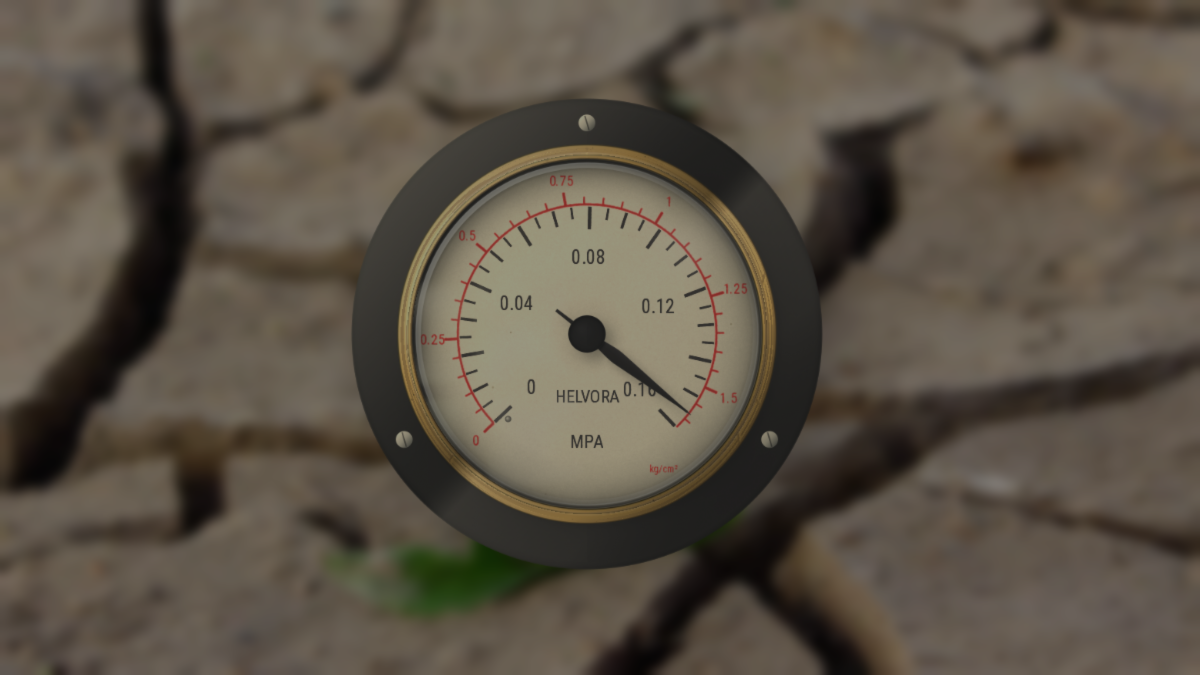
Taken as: 0.155
